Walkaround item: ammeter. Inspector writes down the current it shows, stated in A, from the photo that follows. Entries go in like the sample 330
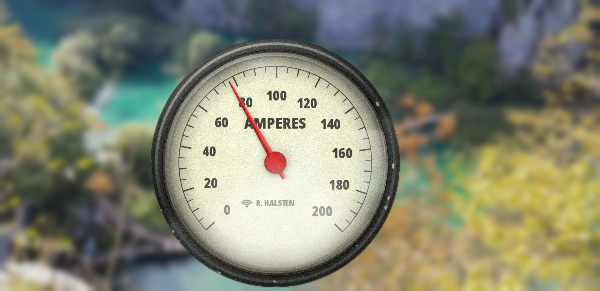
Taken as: 77.5
